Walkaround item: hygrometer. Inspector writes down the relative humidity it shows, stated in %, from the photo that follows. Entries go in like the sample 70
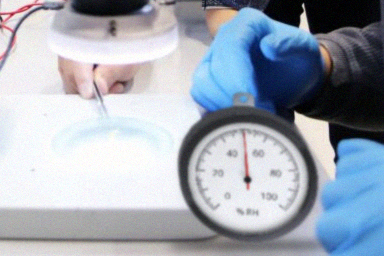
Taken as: 50
